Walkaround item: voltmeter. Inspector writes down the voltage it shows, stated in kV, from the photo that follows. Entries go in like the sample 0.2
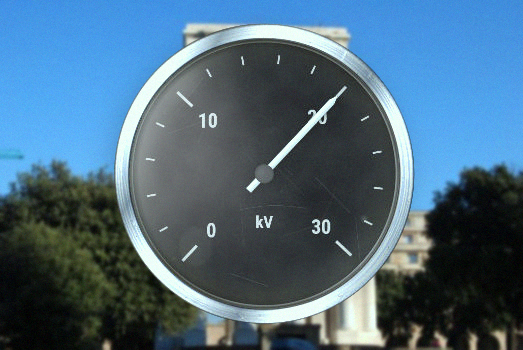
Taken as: 20
